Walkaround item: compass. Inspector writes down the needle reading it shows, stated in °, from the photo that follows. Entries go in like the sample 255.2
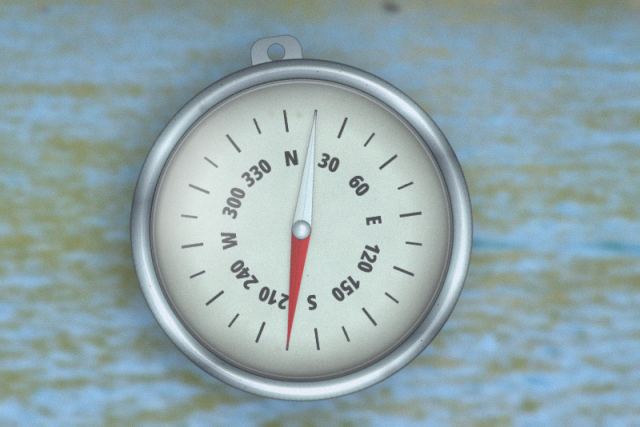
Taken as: 195
